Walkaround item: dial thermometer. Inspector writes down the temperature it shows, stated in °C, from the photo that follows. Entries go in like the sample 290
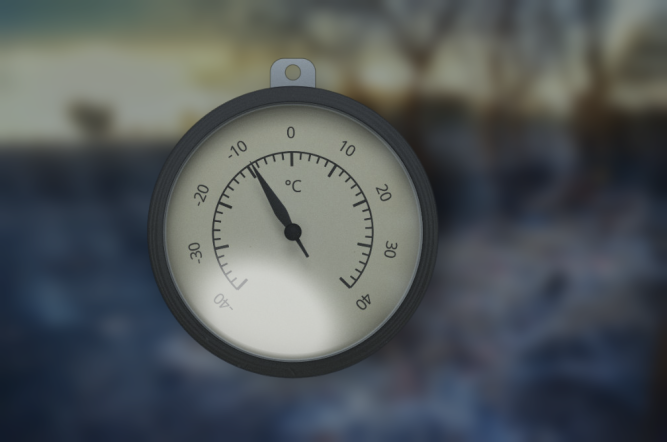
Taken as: -9
